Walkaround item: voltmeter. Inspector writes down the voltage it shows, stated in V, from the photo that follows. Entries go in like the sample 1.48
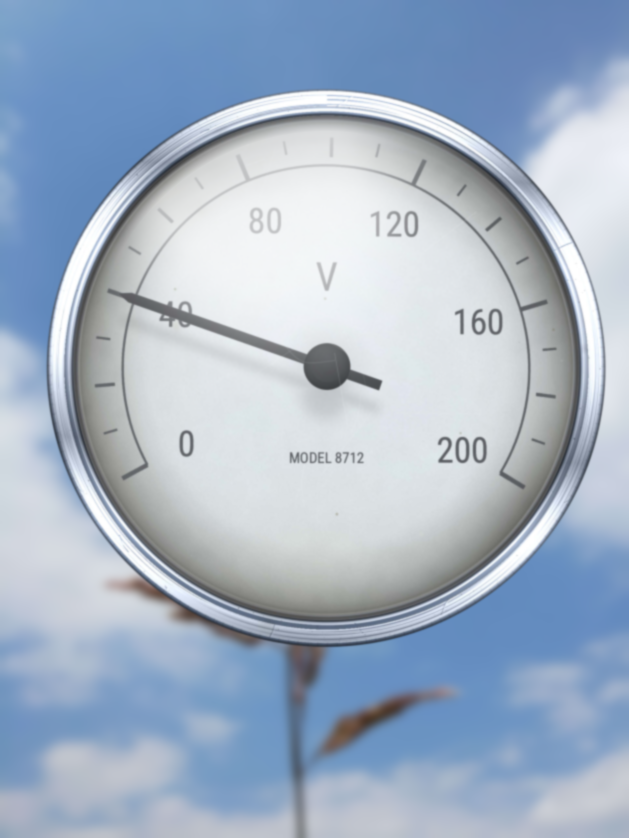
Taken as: 40
